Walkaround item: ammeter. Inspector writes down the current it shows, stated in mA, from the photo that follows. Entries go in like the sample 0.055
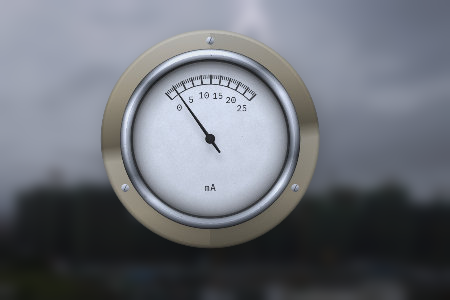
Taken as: 2.5
